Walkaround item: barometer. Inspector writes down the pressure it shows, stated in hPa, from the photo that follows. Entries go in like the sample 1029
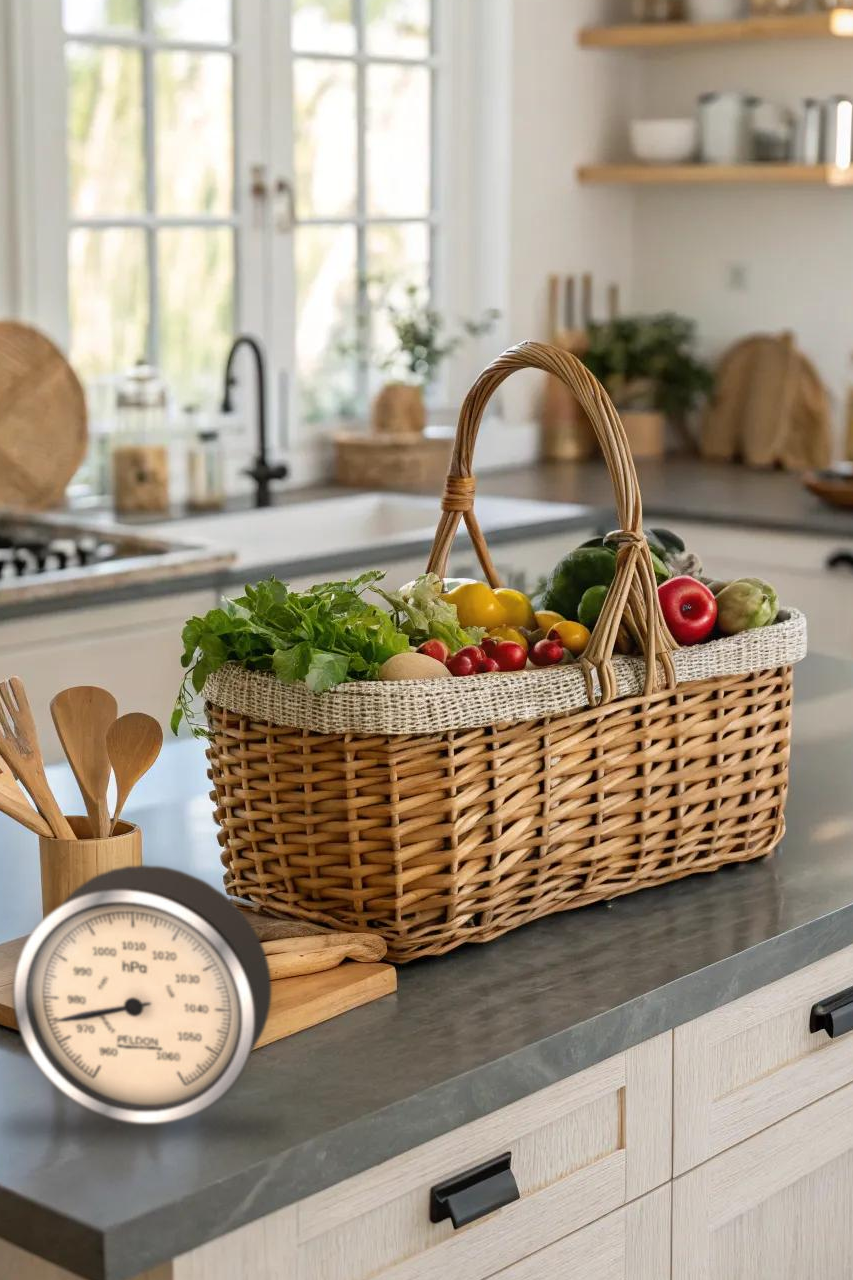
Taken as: 975
